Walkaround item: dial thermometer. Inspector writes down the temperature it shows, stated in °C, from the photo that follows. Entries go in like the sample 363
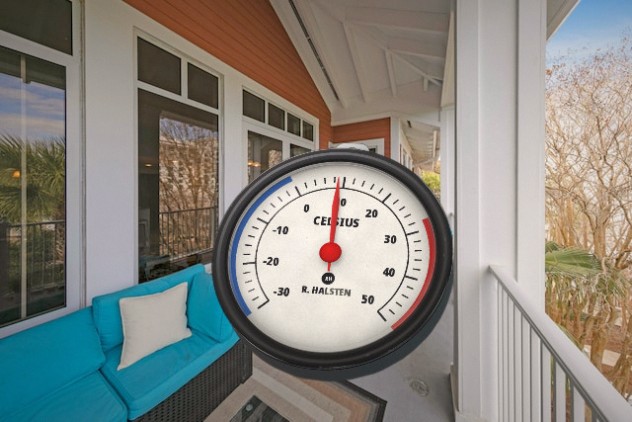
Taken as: 9
